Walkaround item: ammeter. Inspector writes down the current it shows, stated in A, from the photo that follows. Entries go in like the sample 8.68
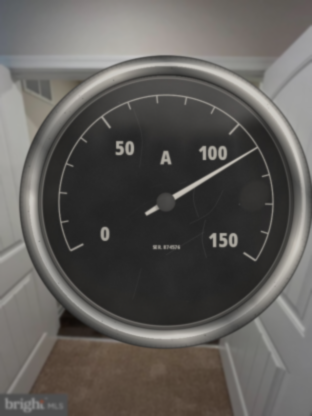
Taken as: 110
